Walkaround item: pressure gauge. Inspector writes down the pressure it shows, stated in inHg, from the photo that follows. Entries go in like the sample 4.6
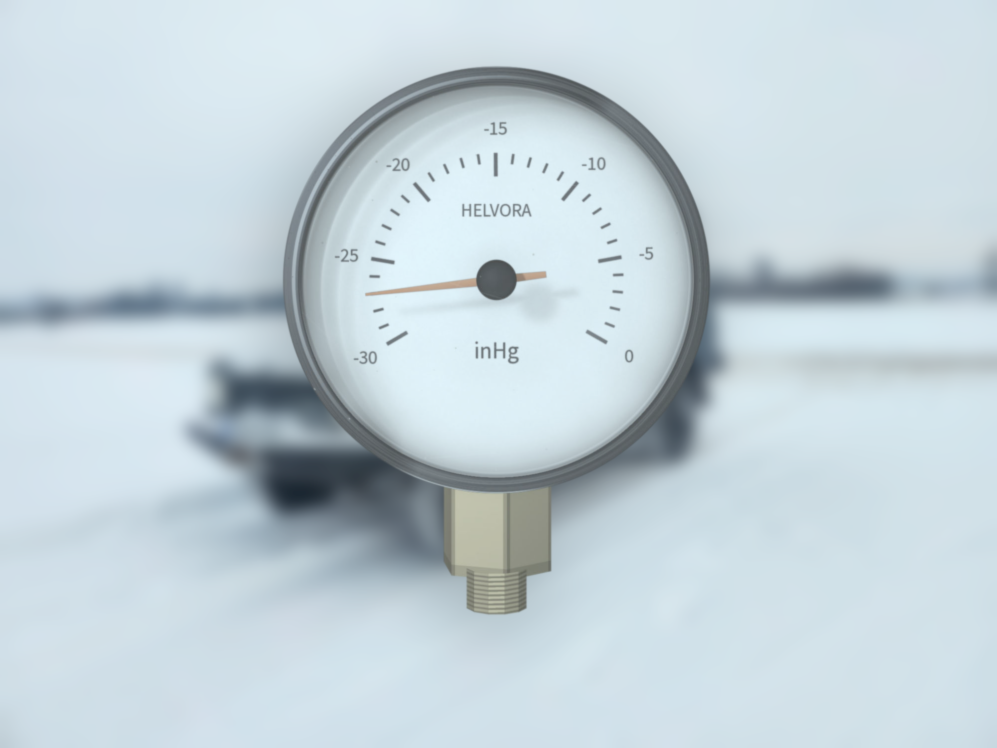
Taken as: -27
